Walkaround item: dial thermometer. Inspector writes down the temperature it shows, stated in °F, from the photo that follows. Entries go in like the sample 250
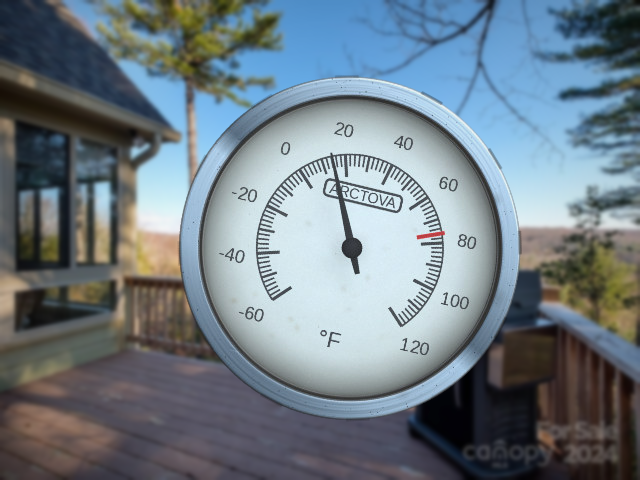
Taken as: 14
